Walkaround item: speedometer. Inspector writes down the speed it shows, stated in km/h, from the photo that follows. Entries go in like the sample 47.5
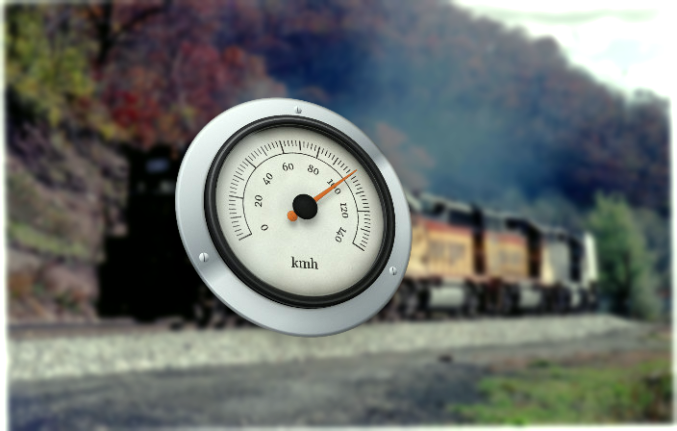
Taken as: 100
